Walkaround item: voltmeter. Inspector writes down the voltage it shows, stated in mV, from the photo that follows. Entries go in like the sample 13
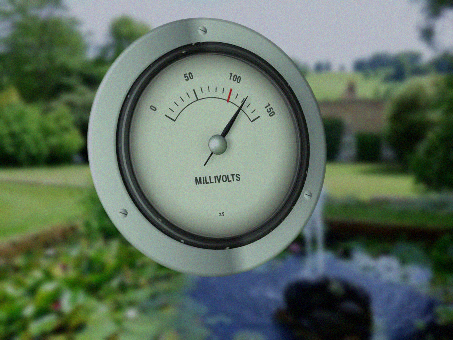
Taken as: 120
